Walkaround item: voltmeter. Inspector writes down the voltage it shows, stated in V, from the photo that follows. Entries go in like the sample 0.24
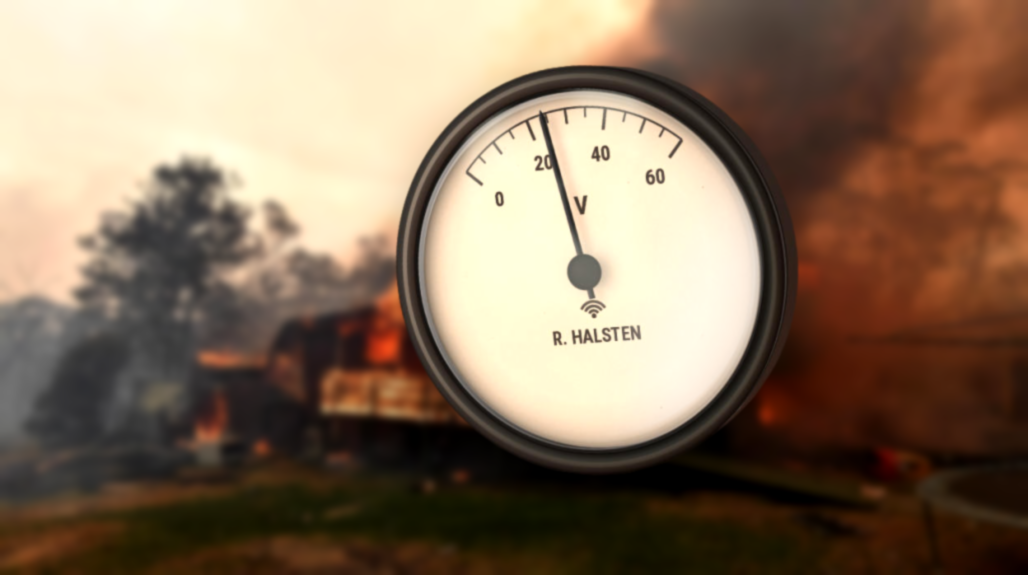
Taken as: 25
